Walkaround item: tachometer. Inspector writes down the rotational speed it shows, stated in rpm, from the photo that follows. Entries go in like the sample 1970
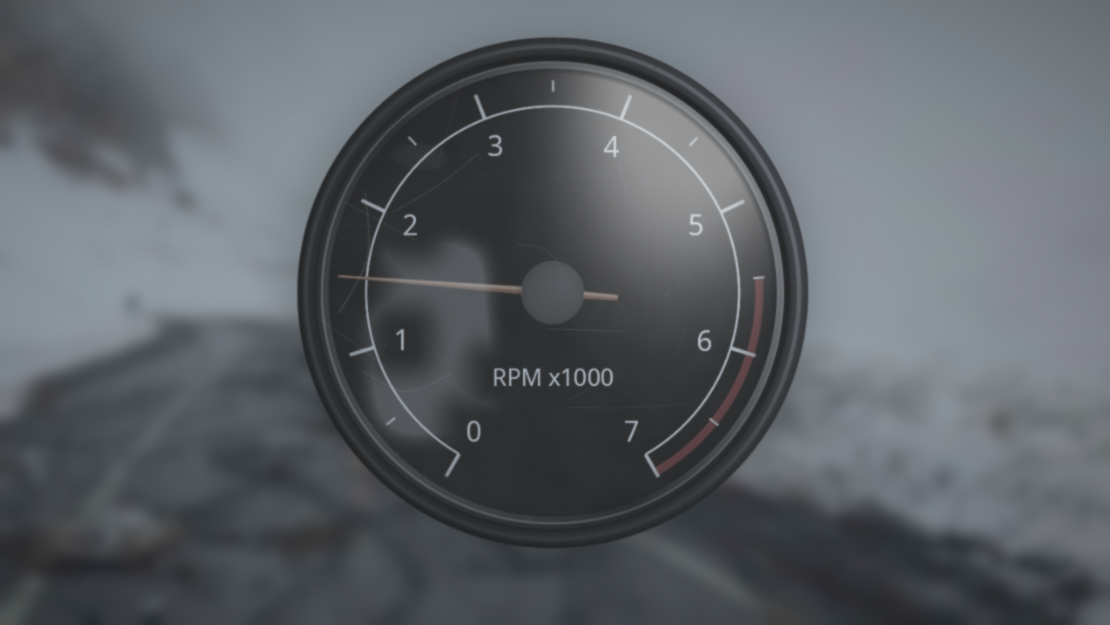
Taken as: 1500
